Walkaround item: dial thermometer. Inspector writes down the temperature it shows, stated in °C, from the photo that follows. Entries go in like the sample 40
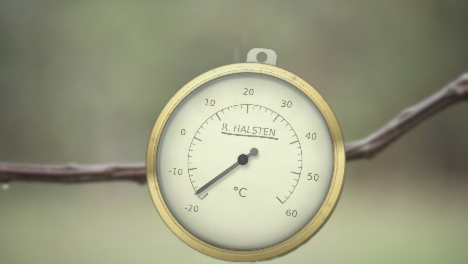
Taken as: -18
